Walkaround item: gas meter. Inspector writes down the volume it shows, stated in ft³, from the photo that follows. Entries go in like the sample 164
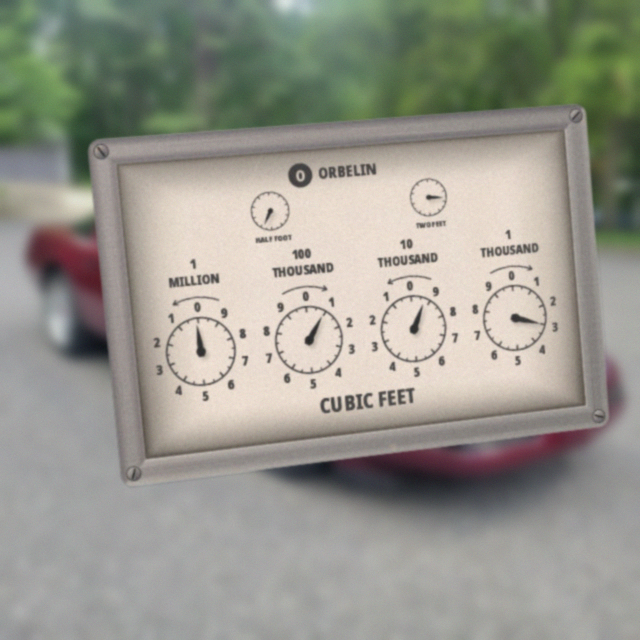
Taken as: 9300
